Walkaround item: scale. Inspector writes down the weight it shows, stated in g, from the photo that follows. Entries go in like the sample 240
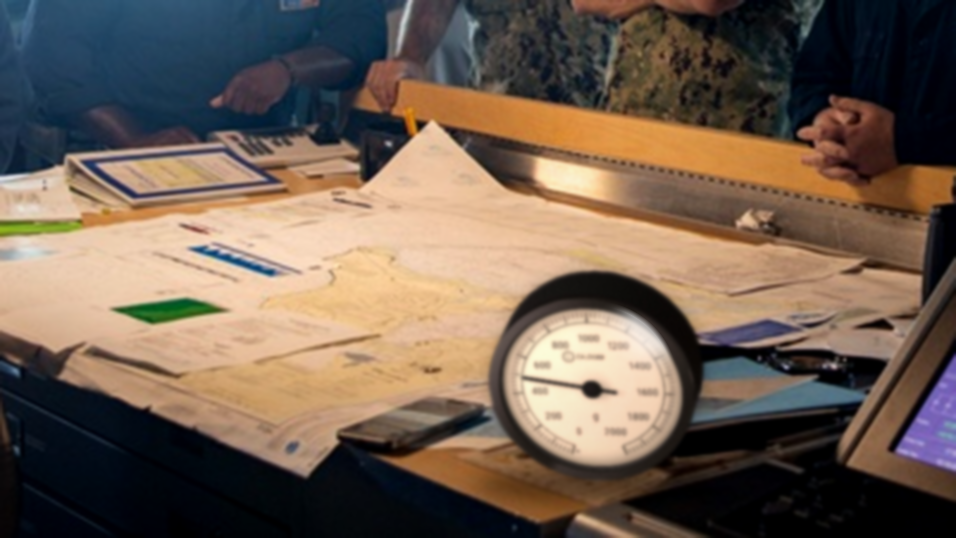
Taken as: 500
